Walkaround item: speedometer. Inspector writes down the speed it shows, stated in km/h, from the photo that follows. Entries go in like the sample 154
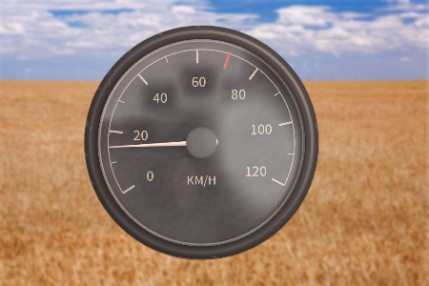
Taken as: 15
